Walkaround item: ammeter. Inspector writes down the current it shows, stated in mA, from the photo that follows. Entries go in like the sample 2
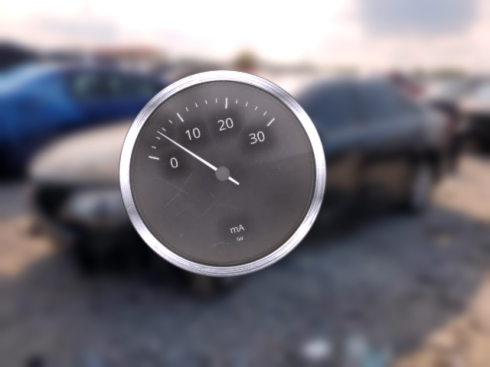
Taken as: 5
